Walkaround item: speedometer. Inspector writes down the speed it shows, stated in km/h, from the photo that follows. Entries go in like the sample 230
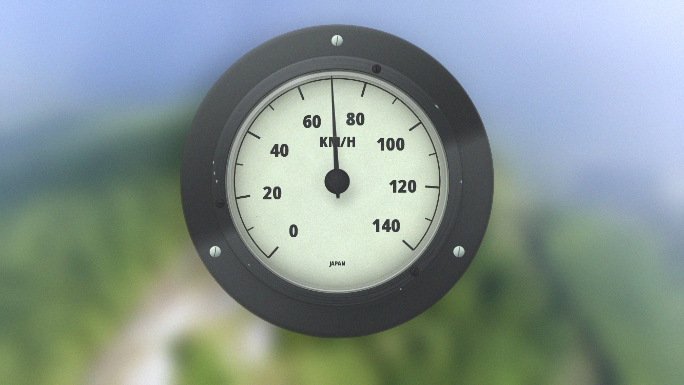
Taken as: 70
